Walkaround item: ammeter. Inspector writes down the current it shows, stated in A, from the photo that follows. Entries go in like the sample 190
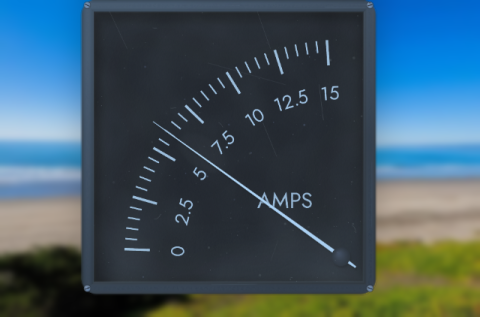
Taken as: 6
